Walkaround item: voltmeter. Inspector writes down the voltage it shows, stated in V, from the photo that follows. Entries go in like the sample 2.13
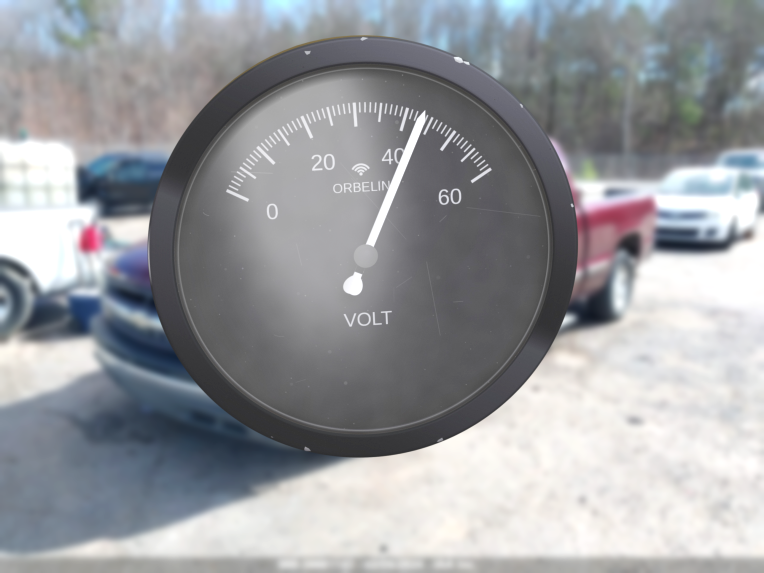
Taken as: 43
